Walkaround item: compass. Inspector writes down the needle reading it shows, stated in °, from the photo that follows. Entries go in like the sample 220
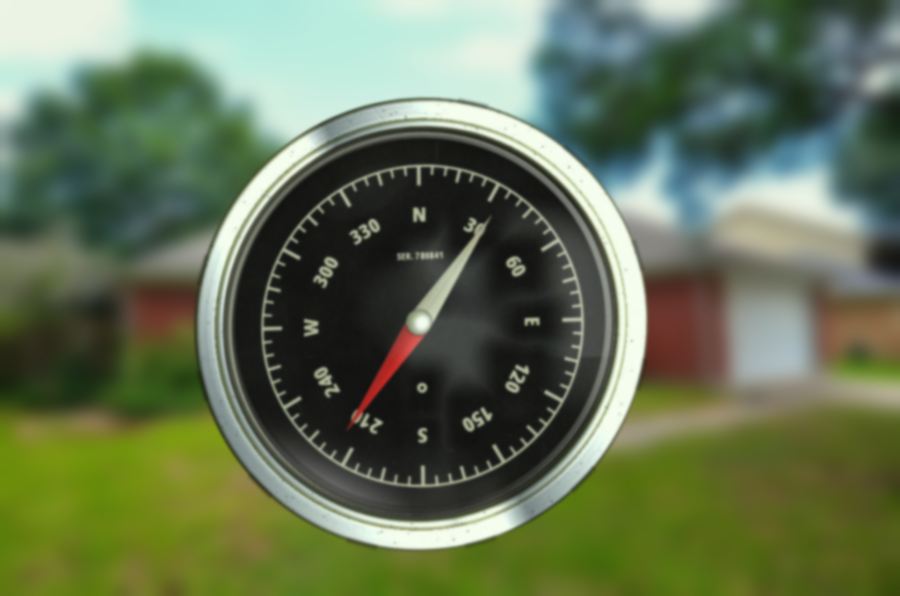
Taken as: 215
